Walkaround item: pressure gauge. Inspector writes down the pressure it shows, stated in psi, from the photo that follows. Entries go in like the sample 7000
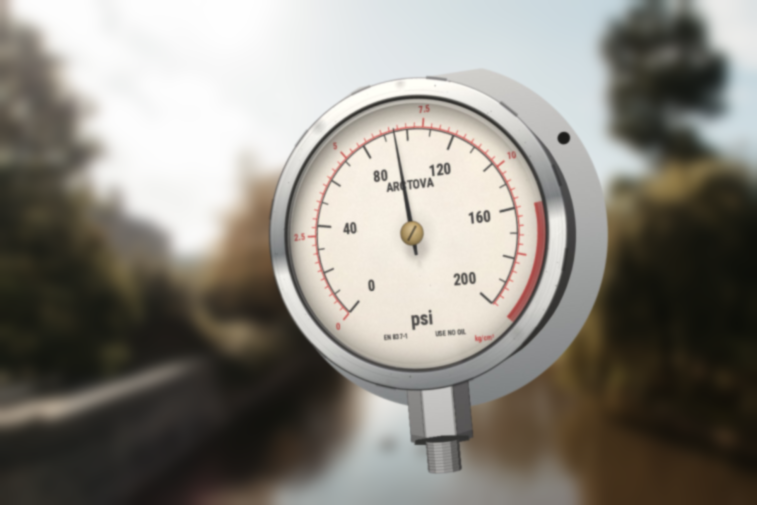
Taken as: 95
